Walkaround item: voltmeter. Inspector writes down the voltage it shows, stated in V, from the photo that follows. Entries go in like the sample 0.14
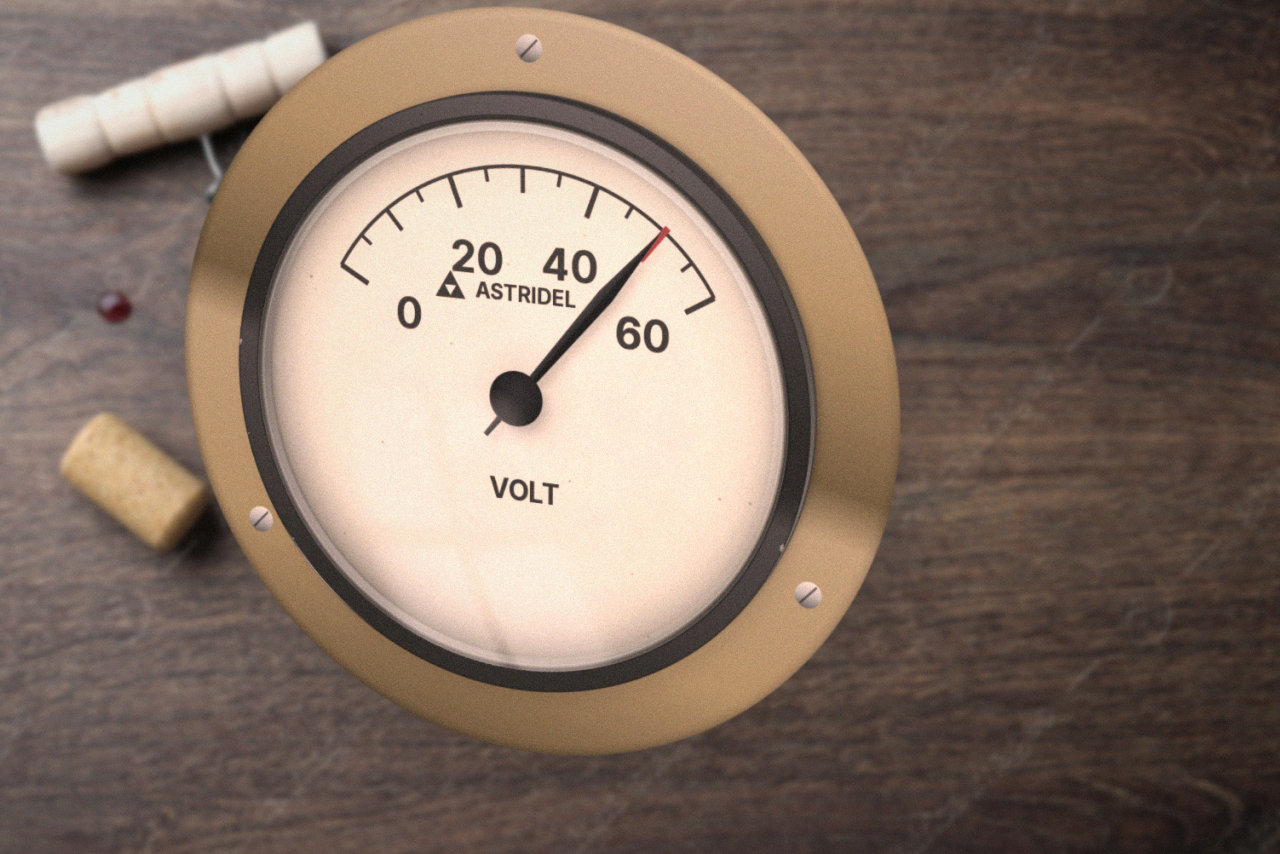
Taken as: 50
